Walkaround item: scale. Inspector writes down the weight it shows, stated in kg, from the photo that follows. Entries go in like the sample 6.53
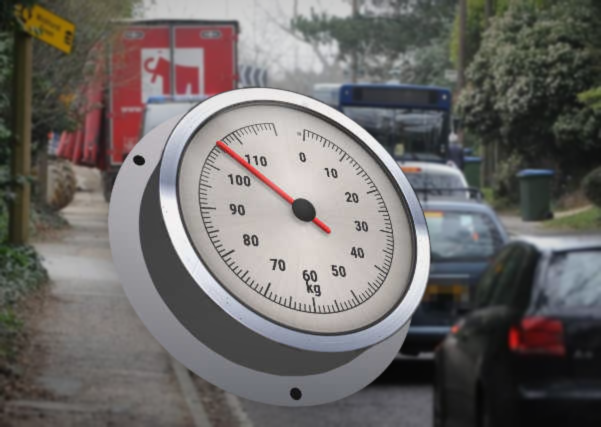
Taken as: 105
